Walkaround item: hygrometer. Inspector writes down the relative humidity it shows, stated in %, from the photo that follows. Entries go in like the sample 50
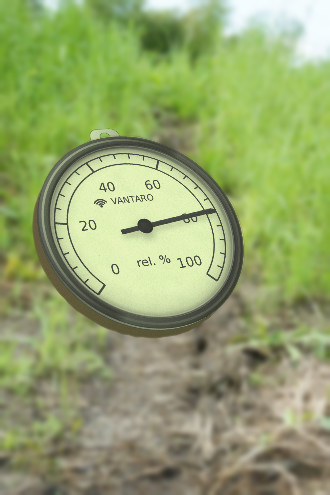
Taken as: 80
